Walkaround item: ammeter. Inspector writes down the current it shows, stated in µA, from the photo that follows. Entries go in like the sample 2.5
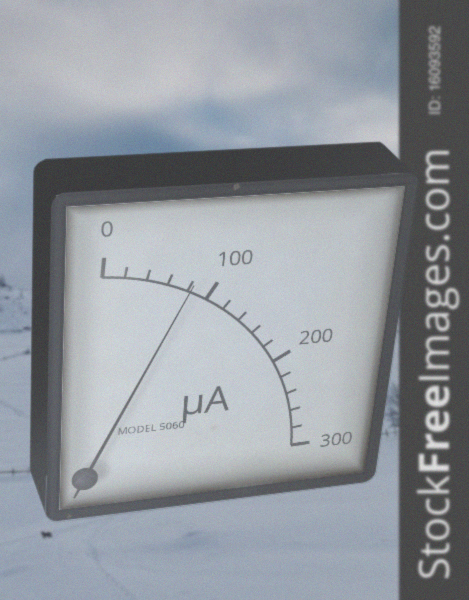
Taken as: 80
